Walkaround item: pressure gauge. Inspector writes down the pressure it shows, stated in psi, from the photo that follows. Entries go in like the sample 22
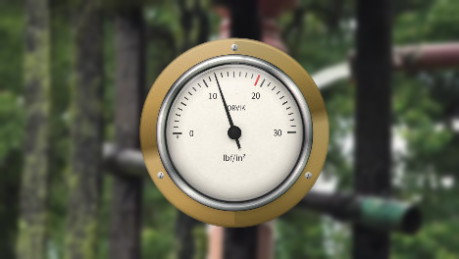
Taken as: 12
